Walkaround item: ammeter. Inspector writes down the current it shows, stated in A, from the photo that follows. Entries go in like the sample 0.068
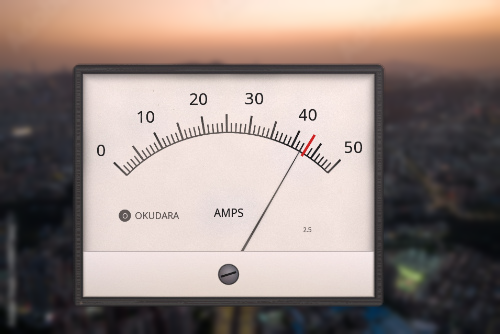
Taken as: 42
